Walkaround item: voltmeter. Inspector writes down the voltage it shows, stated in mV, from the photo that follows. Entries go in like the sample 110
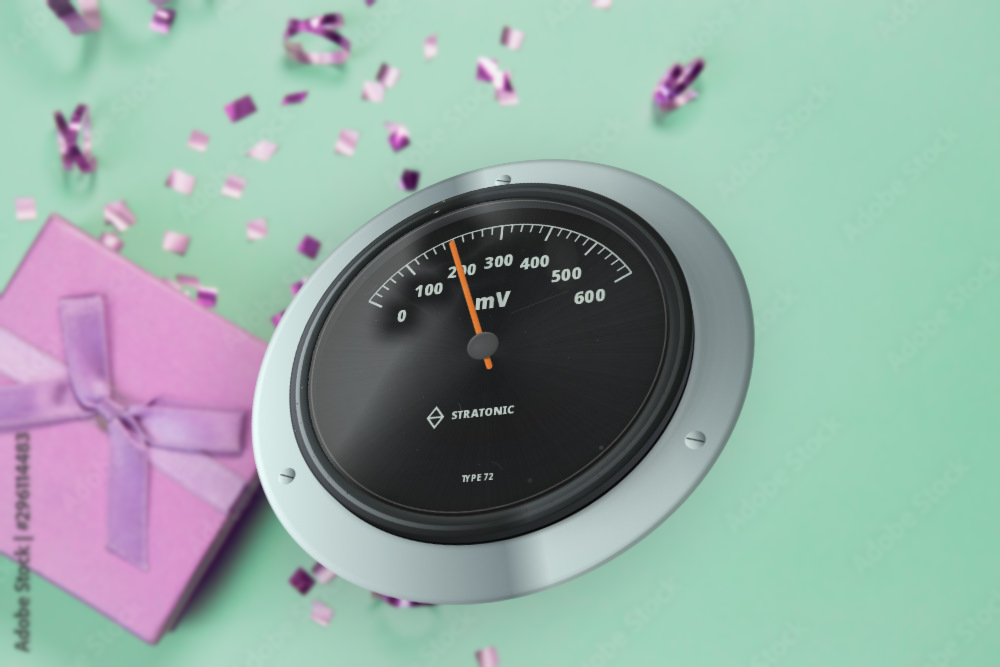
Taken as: 200
